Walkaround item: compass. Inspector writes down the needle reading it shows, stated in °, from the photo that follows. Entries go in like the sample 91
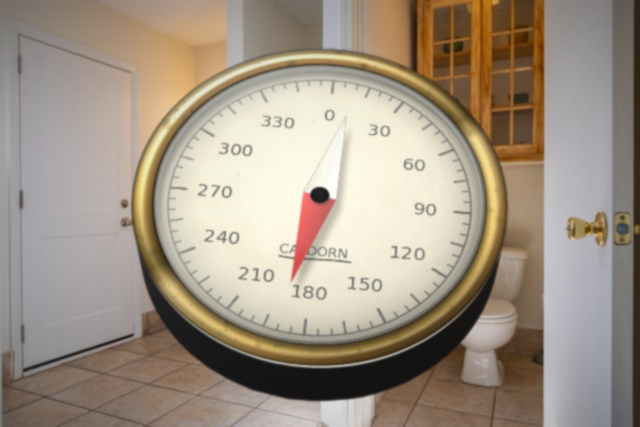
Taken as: 190
